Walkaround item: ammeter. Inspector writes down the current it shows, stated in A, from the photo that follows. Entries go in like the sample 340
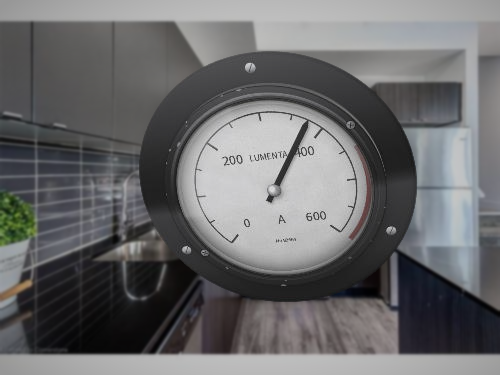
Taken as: 375
